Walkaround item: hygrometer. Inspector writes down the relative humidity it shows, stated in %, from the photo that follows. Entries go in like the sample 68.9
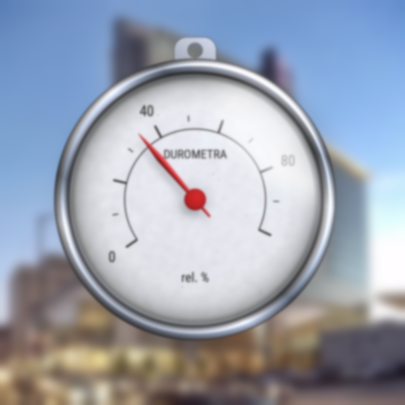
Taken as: 35
